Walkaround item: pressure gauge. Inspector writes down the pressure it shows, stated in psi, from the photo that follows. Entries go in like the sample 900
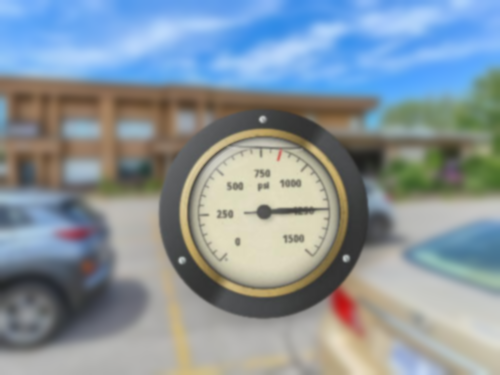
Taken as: 1250
